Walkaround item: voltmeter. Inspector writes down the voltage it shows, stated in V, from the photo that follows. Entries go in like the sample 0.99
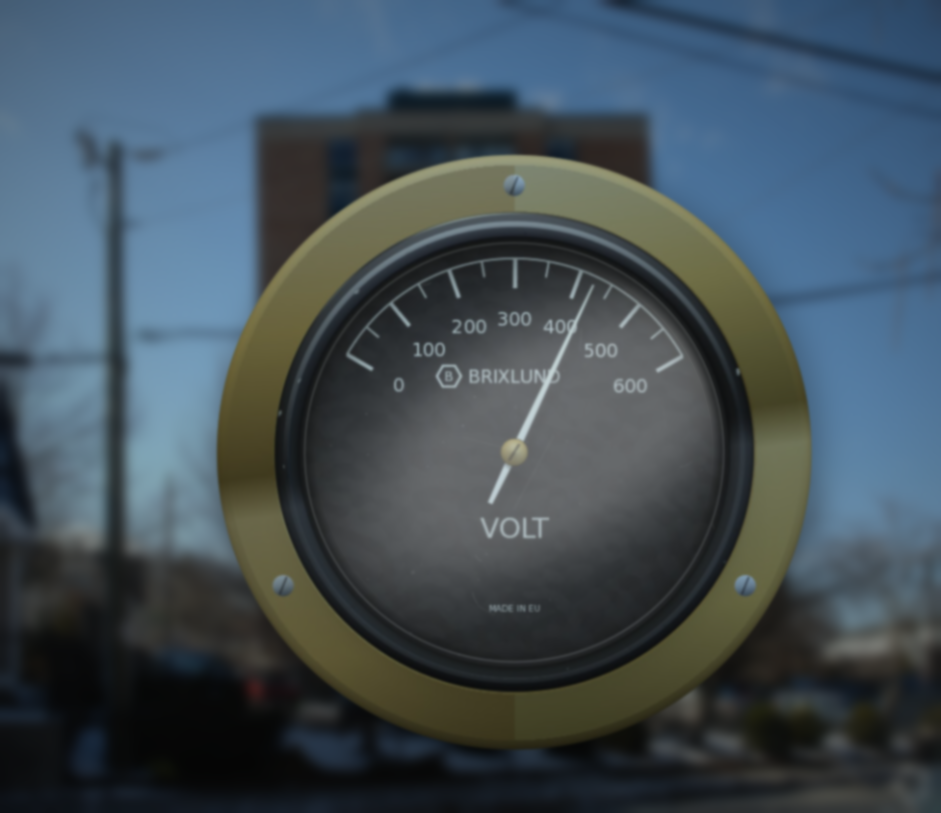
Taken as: 425
